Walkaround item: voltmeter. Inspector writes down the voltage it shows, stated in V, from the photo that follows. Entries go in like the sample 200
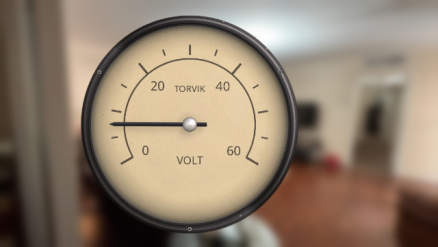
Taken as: 7.5
